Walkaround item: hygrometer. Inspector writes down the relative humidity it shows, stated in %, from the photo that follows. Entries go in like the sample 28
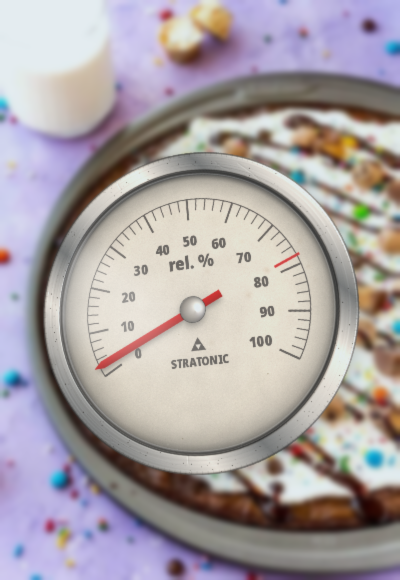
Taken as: 2
